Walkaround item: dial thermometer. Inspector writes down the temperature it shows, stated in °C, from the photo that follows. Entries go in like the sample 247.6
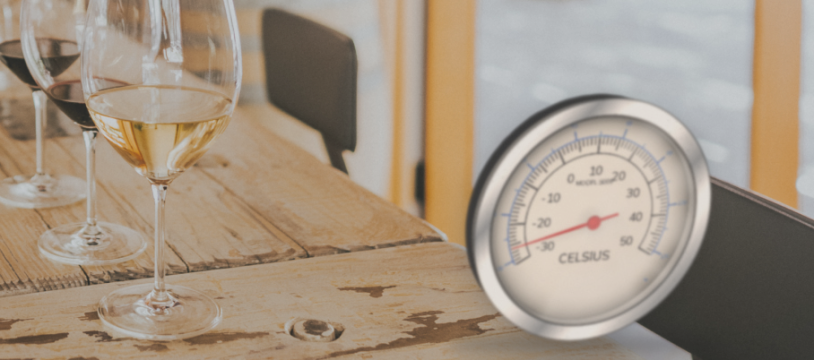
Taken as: -25
